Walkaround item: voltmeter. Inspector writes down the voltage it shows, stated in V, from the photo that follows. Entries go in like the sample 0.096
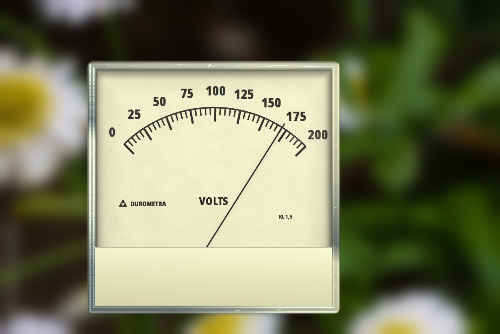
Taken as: 170
